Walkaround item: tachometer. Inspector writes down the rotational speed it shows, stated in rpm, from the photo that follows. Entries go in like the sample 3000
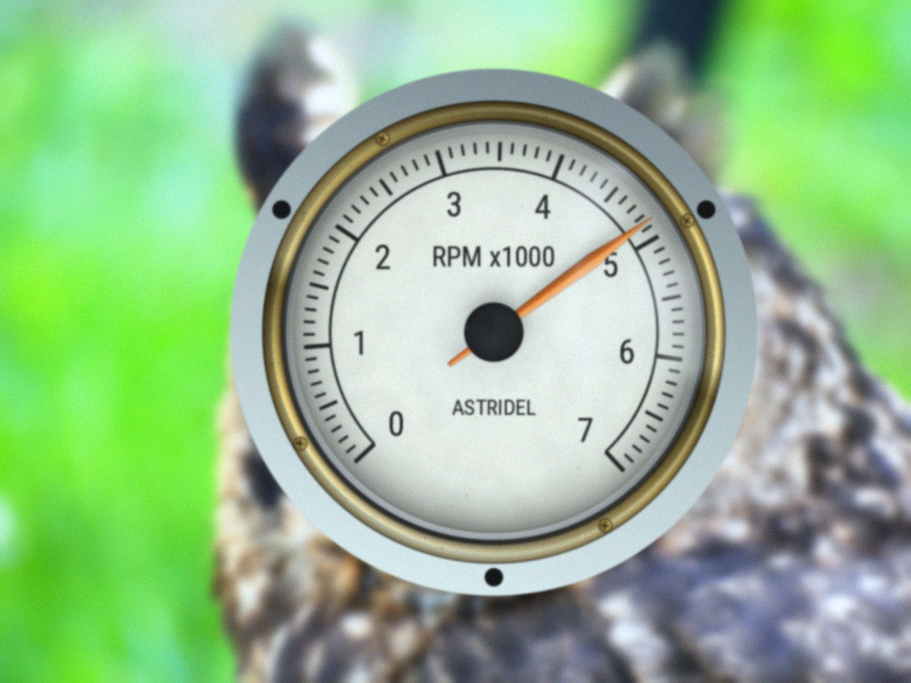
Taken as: 4850
